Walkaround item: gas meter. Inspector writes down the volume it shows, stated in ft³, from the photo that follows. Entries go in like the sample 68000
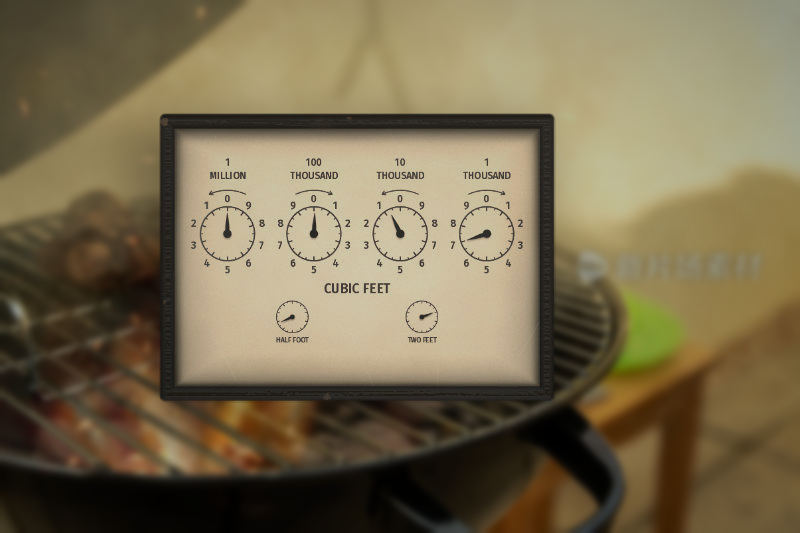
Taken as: 700
